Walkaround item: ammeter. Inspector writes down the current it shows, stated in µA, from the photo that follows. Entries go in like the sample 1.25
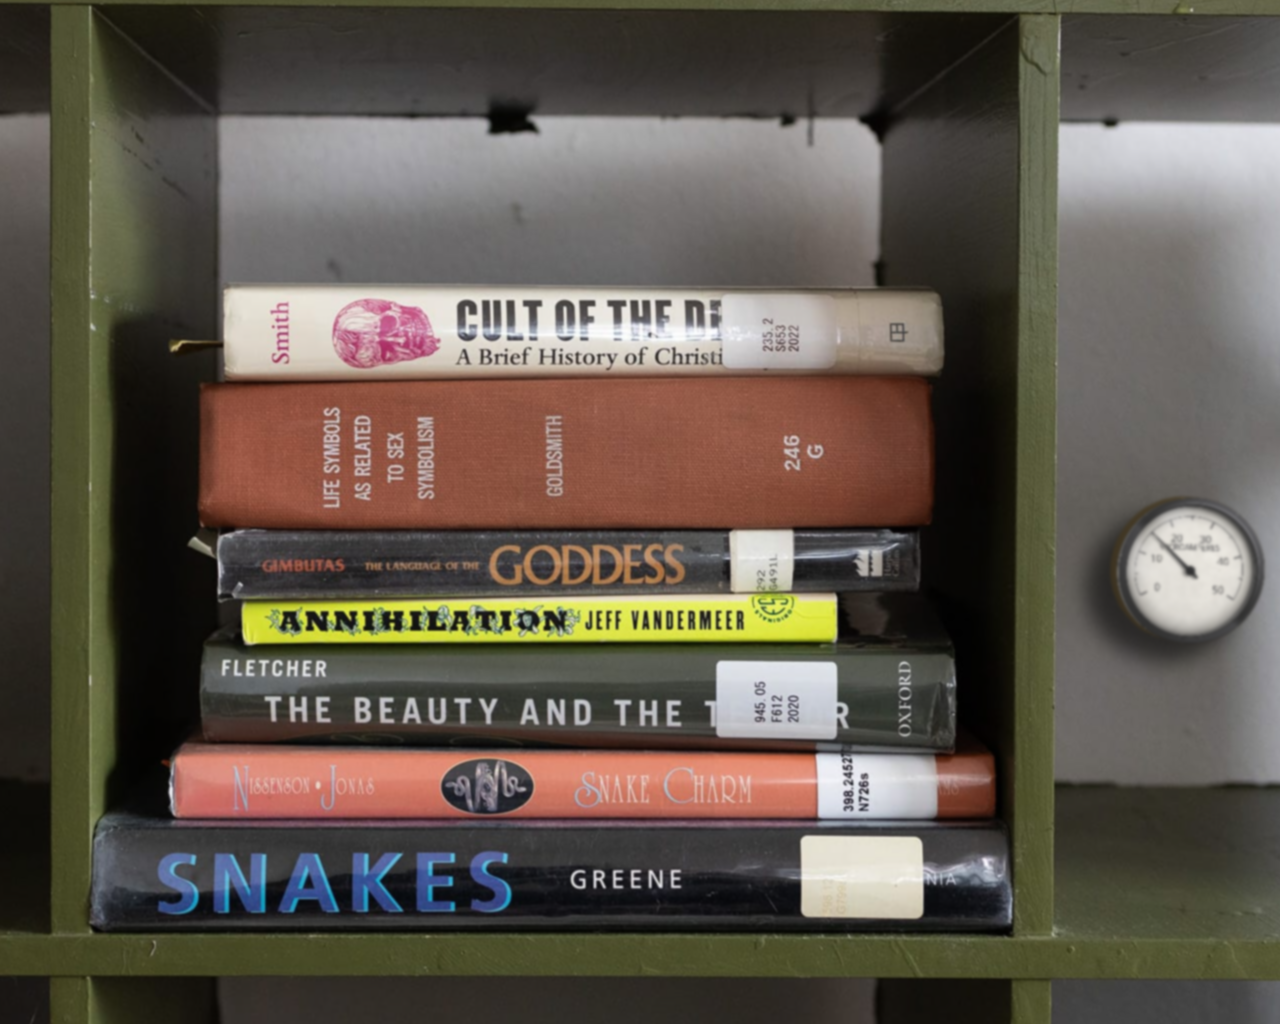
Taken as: 15
